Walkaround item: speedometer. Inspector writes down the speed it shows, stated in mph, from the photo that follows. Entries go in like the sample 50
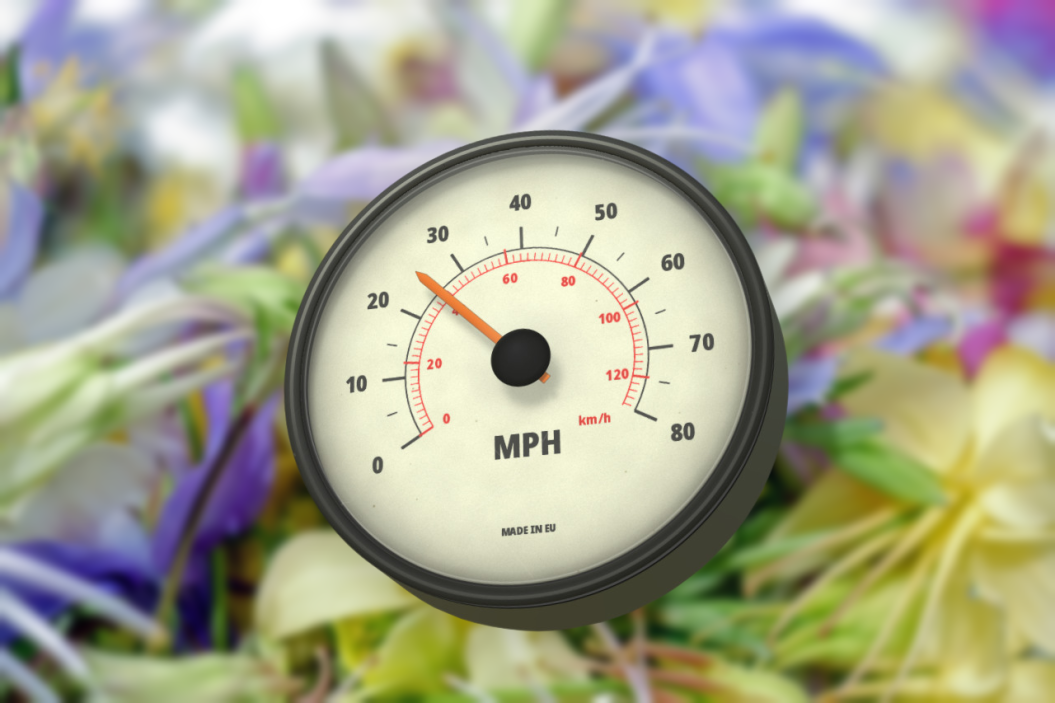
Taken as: 25
